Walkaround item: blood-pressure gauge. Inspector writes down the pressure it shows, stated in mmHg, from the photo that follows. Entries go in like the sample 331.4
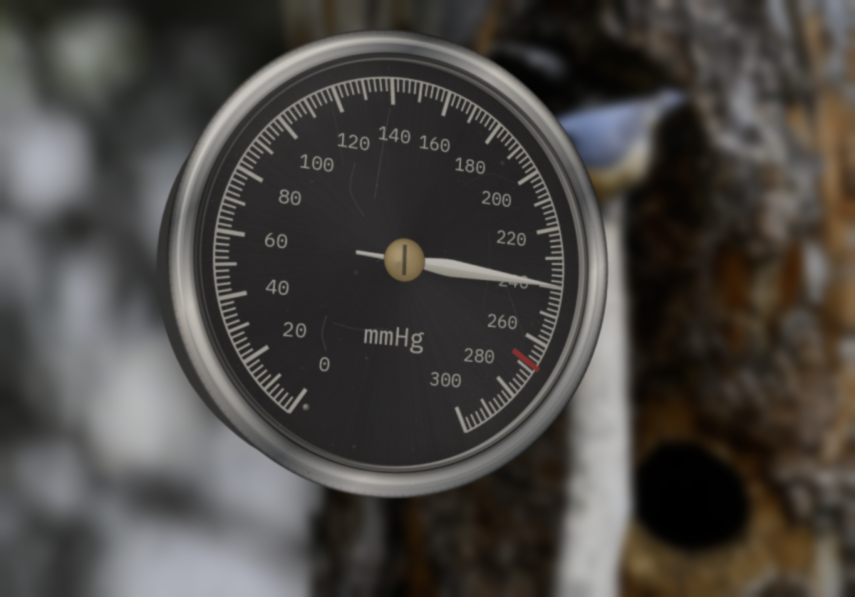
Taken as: 240
